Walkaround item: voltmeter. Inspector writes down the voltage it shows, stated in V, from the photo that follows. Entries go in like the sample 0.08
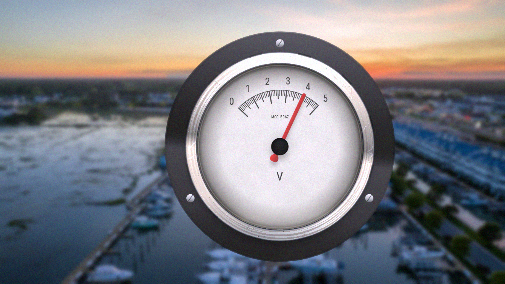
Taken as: 4
